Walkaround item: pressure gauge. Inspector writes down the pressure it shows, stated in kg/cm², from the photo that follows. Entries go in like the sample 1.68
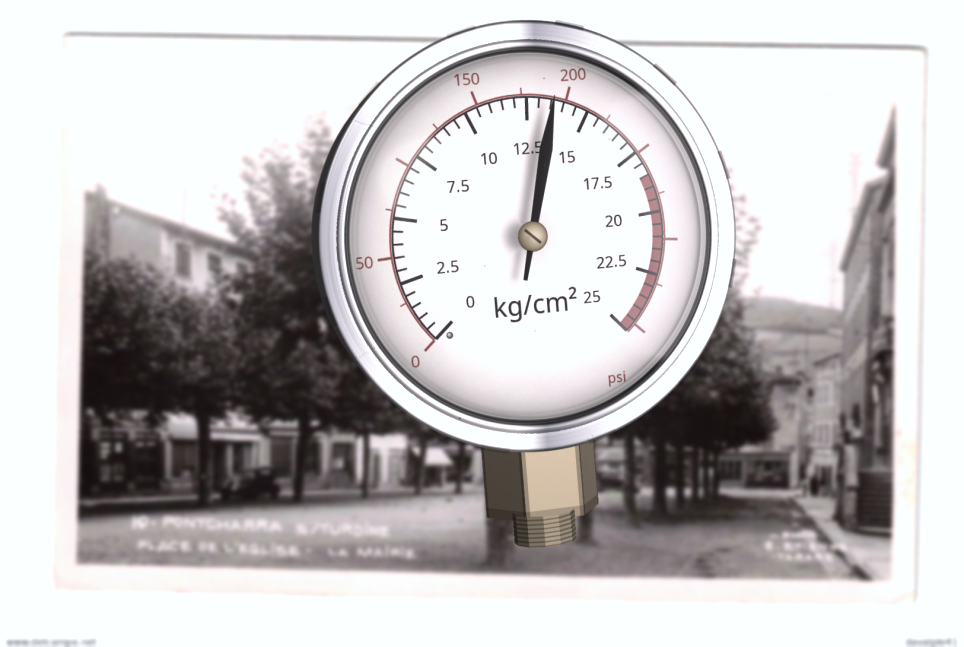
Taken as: 13.5
